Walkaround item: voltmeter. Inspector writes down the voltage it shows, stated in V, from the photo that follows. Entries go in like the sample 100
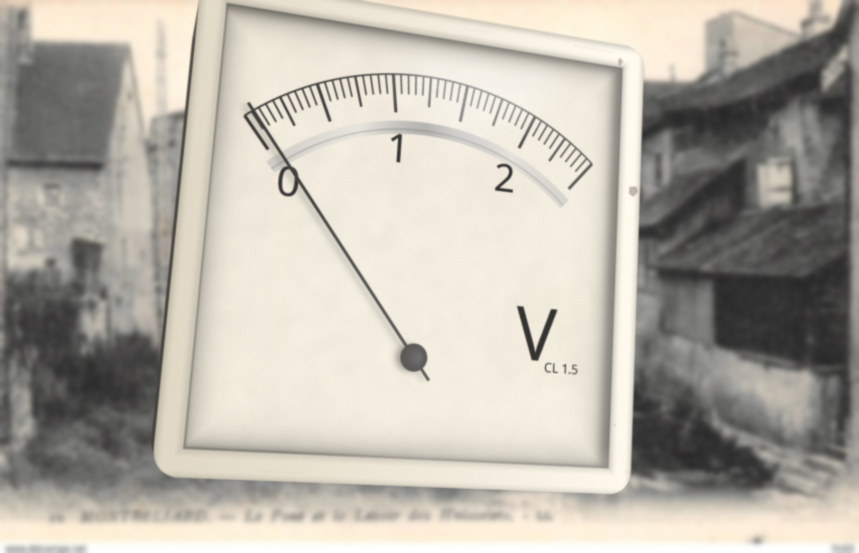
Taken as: 0.05
